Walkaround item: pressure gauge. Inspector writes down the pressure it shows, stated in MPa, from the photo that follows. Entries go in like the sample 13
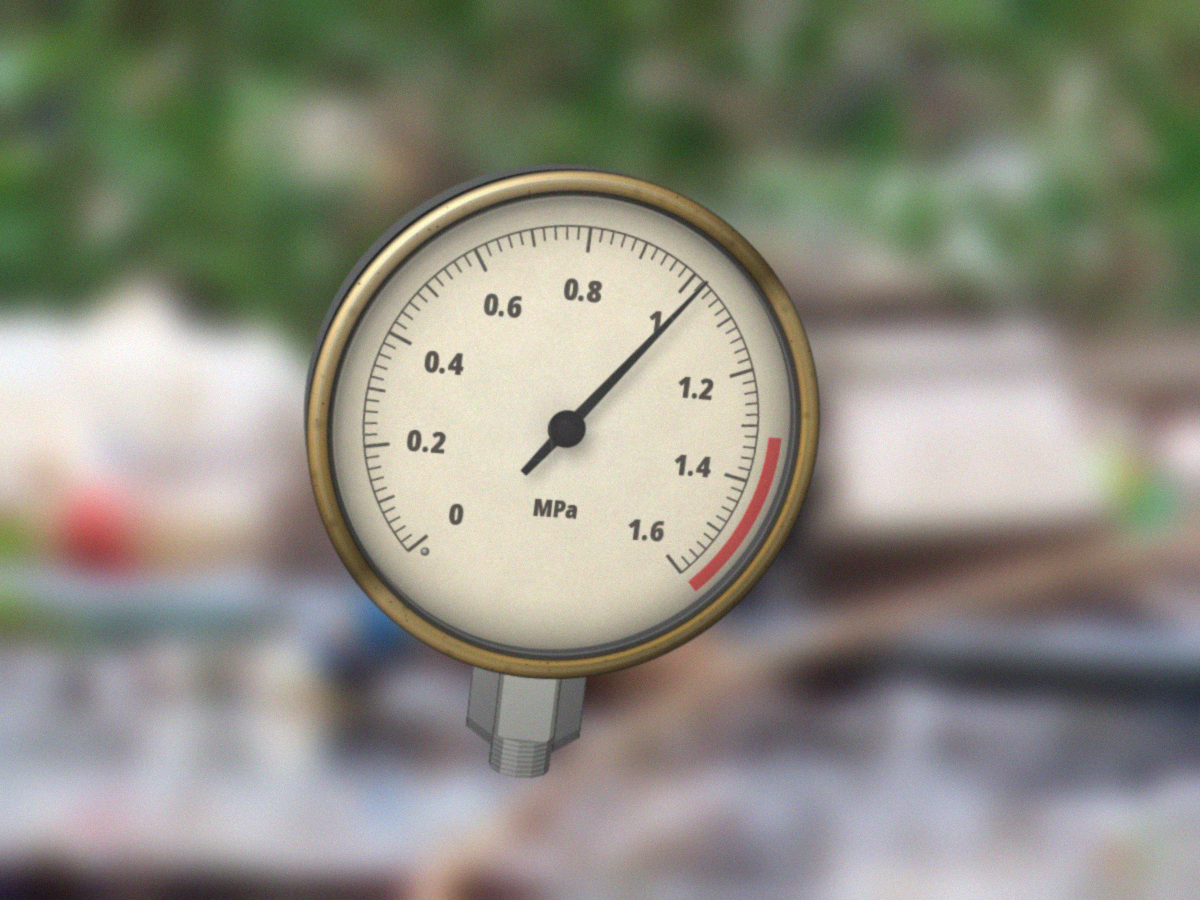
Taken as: 1.02
